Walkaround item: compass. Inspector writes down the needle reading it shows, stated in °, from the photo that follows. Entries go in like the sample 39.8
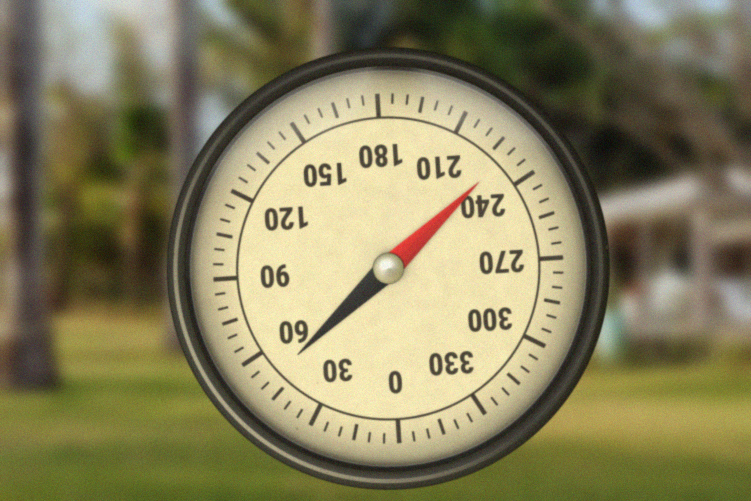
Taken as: 230
